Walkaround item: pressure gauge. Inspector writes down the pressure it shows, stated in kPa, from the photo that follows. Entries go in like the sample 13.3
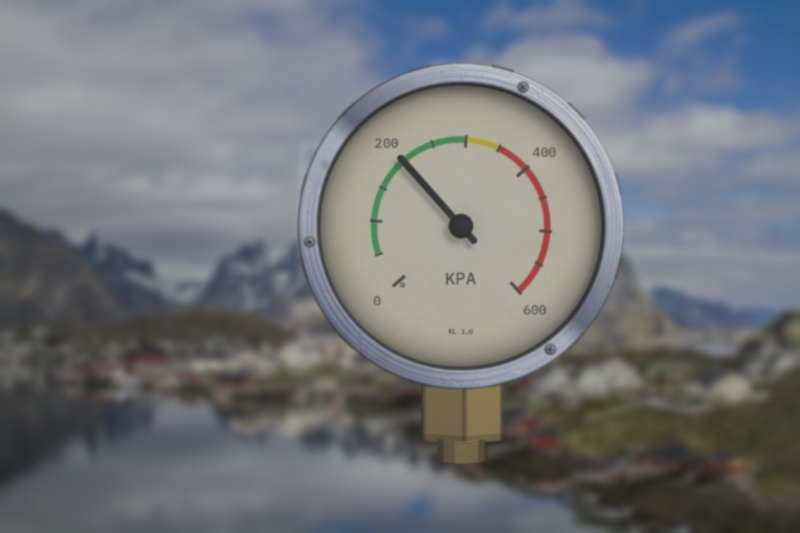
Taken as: 200
